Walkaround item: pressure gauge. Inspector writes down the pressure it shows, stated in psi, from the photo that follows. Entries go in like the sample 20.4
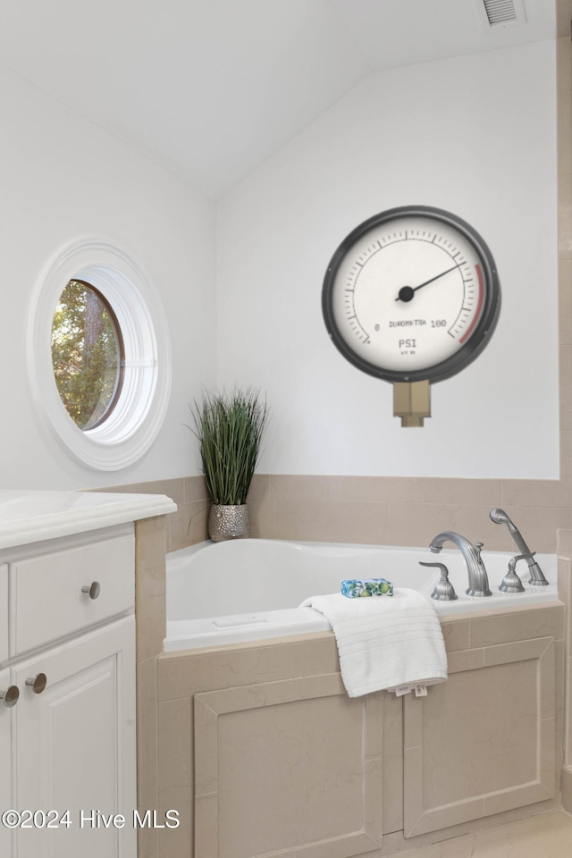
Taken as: 74
